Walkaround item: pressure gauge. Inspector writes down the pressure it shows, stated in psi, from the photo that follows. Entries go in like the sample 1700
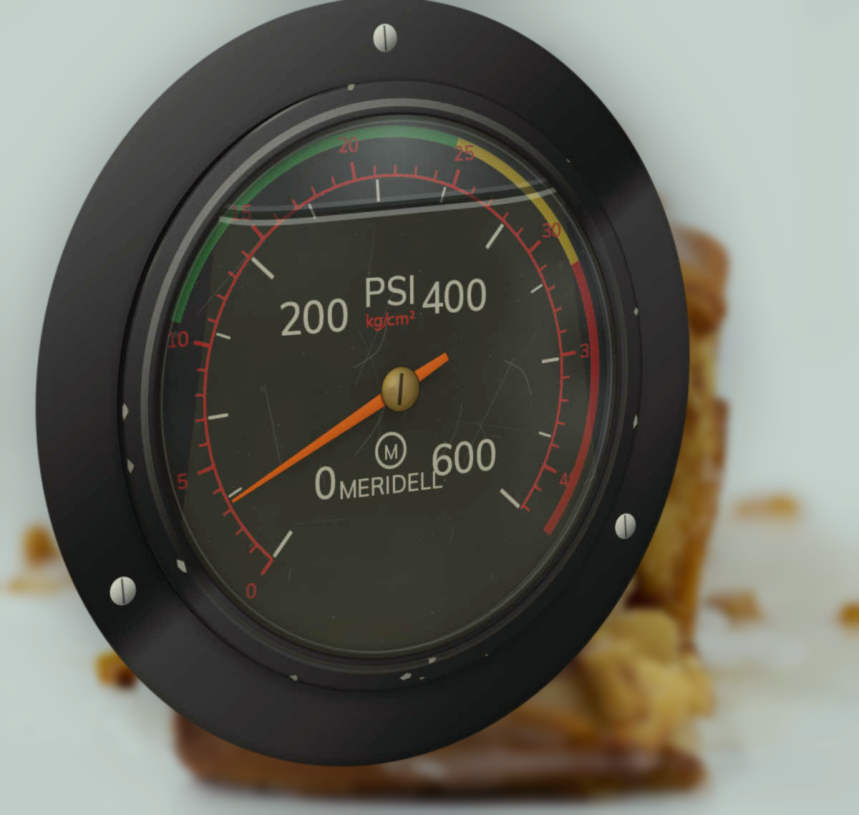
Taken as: 50
